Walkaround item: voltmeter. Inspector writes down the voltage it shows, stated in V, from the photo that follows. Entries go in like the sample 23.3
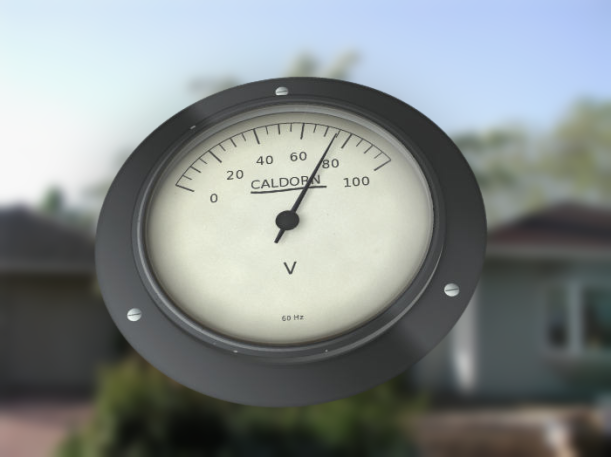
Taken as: 75
